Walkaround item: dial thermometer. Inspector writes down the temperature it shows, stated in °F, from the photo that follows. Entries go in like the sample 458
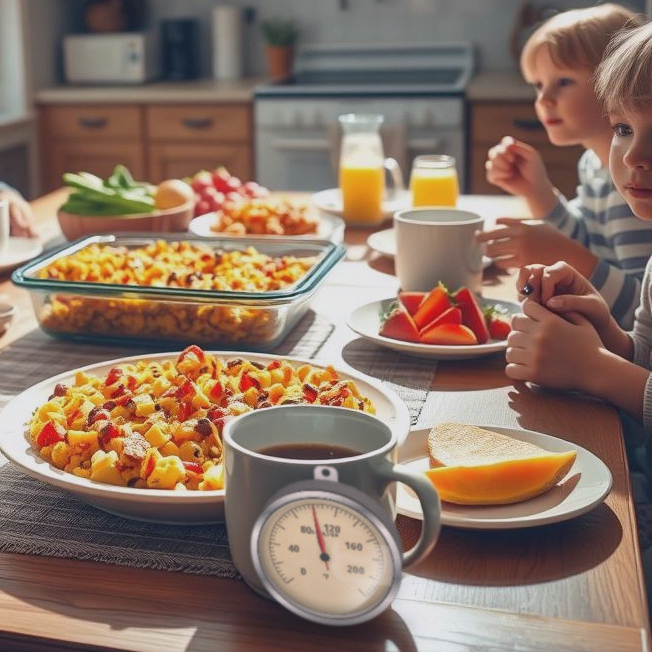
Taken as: 100
